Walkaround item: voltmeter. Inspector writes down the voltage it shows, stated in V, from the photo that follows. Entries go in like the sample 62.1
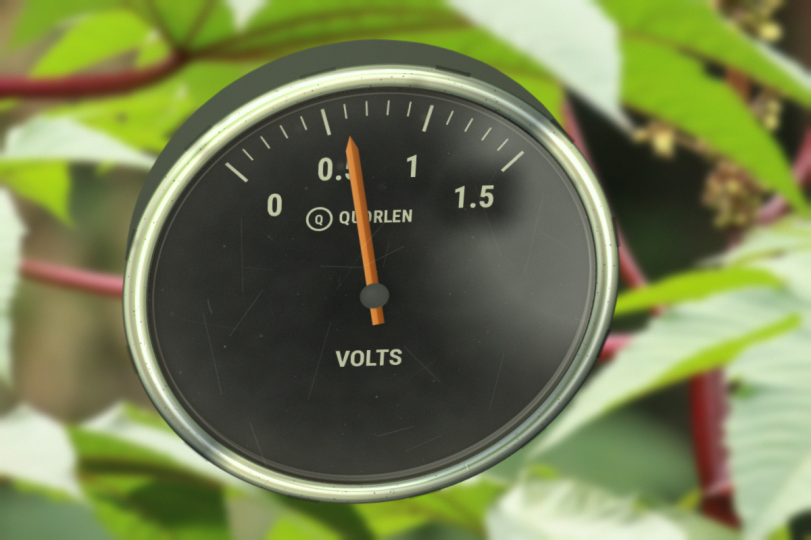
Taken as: 0.6
